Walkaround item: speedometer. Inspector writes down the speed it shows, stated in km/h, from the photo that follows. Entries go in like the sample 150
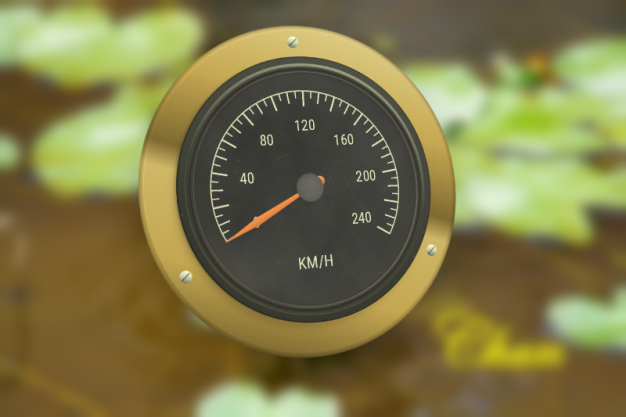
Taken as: 0
